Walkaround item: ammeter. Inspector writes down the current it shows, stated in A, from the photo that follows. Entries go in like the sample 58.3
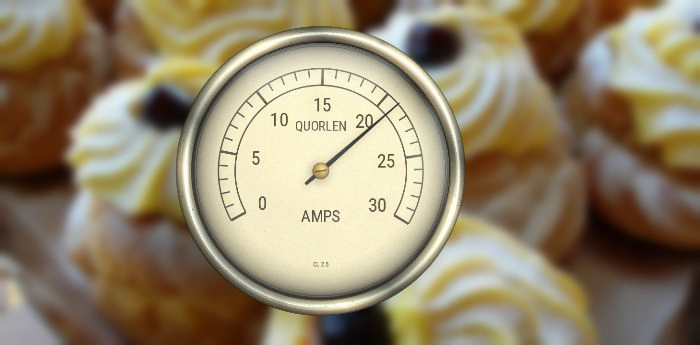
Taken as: 21
